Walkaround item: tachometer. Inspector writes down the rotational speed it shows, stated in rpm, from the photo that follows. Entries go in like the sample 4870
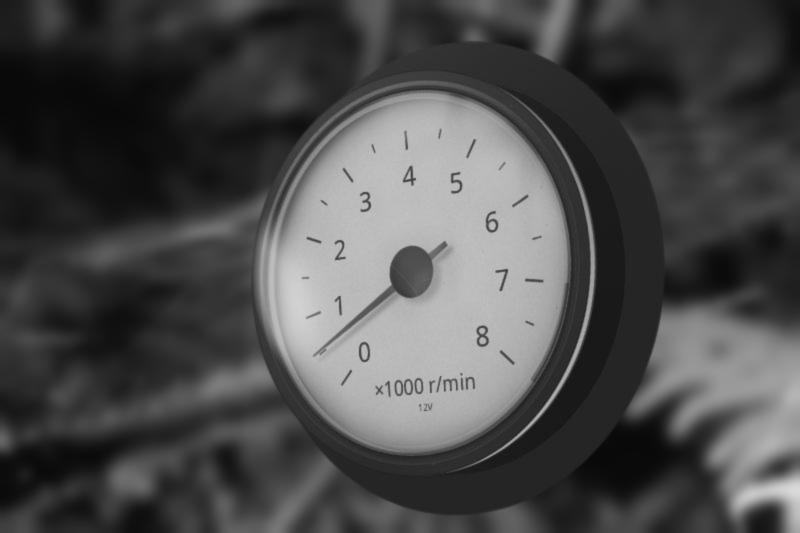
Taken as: 500
